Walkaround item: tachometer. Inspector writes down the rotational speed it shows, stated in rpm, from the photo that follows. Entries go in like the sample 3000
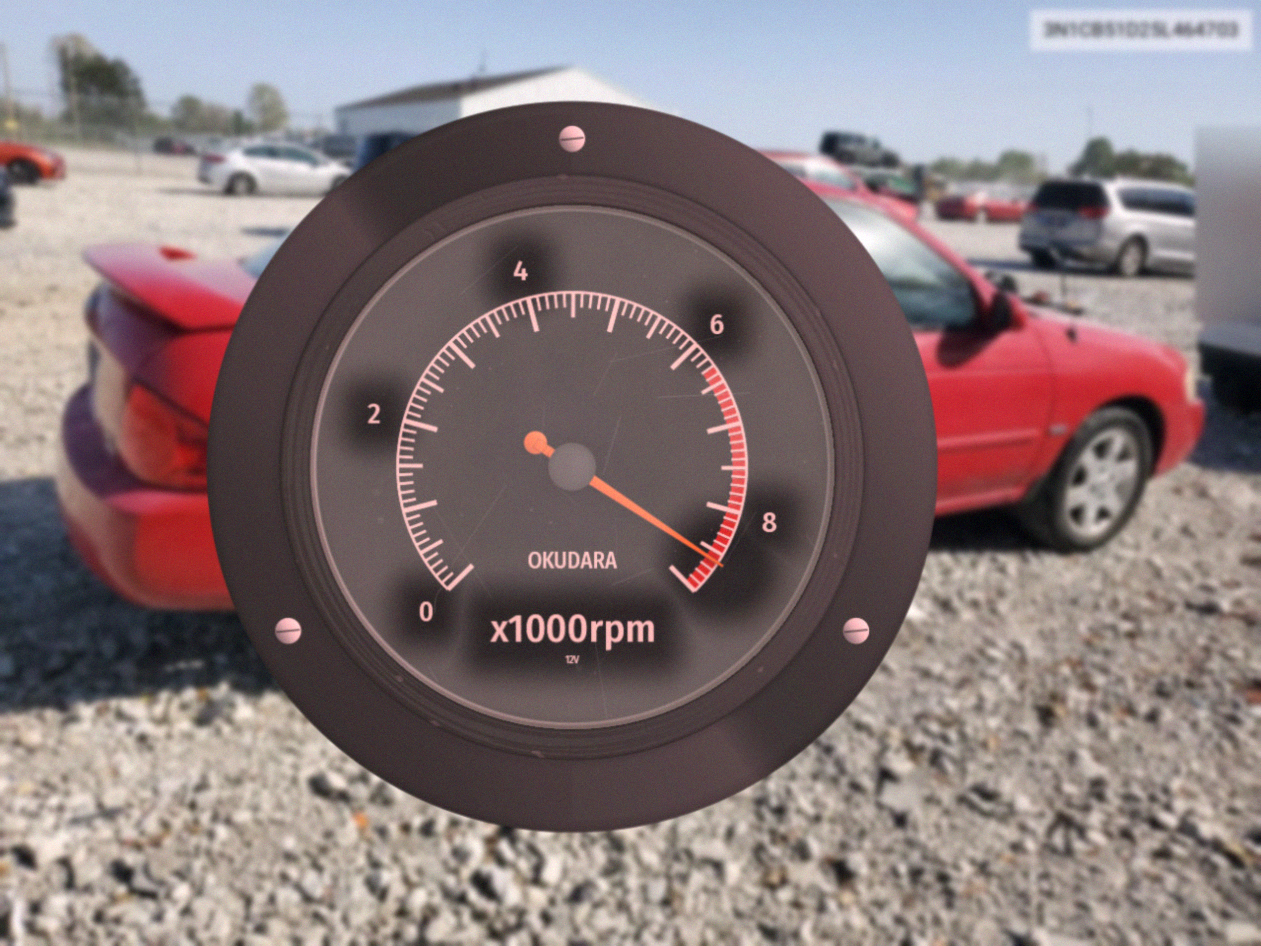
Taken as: 8600
